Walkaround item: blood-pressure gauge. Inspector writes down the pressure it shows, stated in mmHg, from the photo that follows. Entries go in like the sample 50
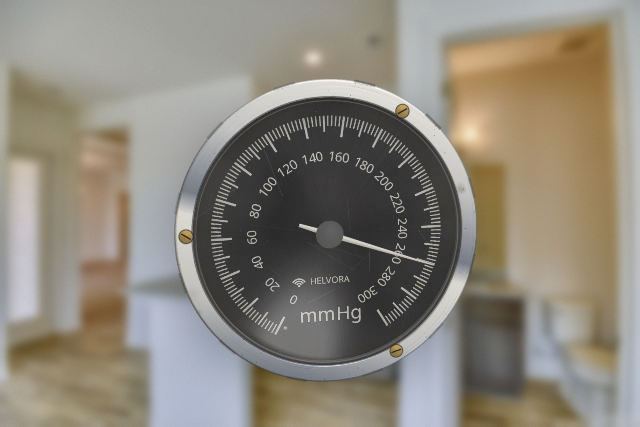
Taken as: 260
